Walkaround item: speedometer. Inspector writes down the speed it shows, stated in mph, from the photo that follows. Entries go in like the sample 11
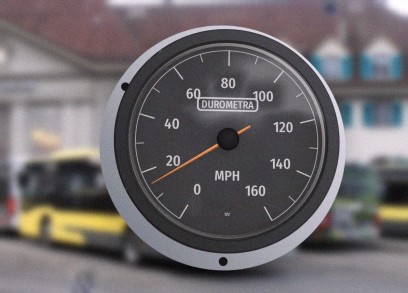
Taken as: 15
